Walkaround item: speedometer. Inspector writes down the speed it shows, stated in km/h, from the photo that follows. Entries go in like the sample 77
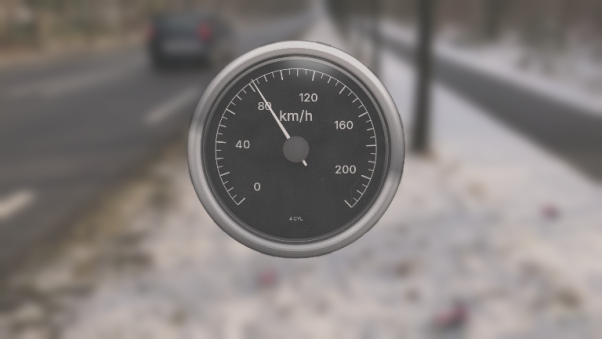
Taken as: 82.5
